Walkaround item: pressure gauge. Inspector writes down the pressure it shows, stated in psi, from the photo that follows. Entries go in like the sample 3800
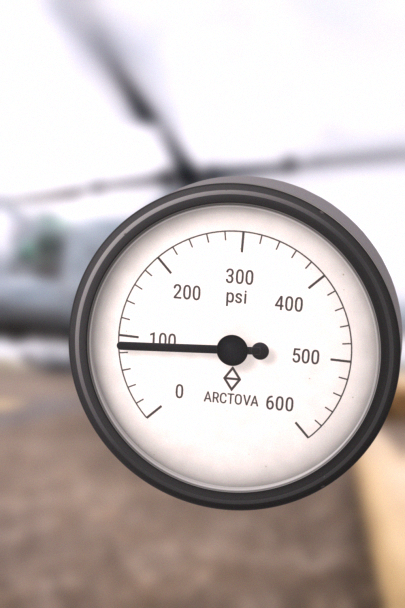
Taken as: 90
